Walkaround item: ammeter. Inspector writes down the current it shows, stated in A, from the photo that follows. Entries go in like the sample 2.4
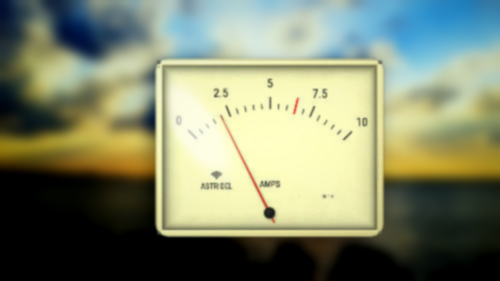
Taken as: 2
